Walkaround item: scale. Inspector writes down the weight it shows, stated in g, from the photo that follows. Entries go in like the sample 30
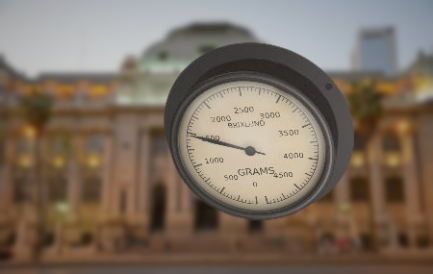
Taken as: 1500
